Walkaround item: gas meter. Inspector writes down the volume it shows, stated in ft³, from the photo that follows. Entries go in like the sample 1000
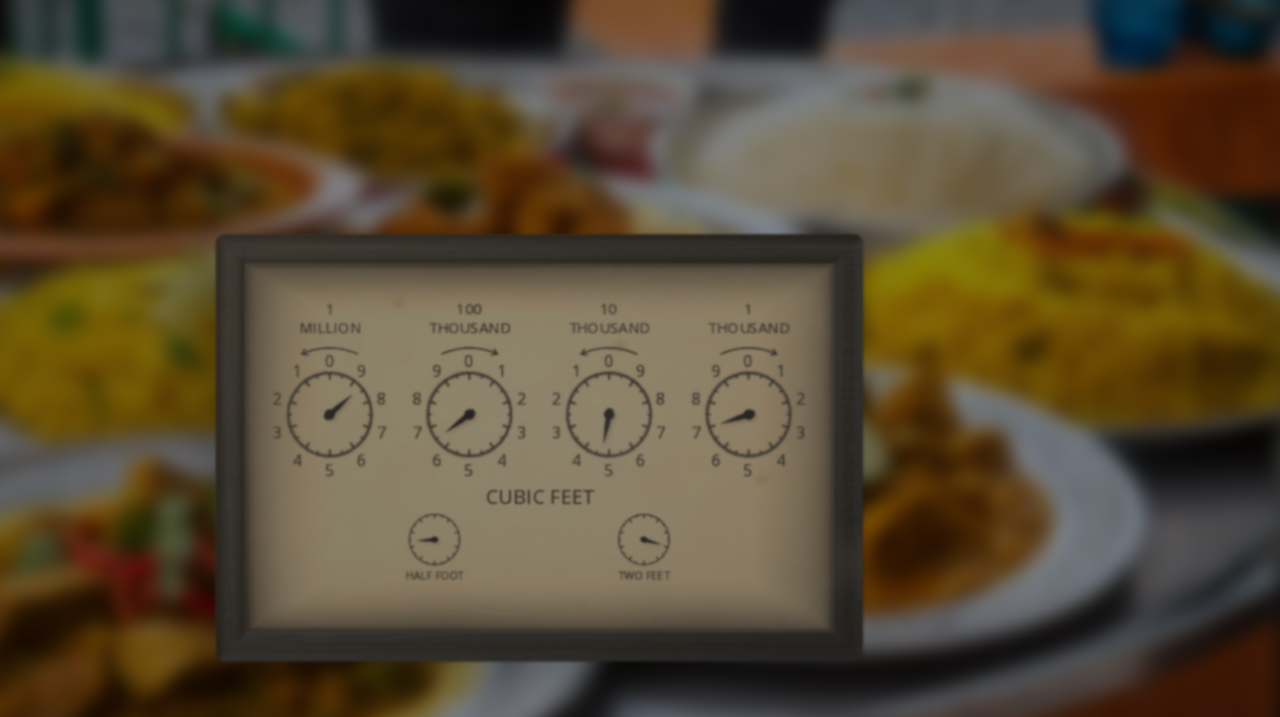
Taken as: 864700
